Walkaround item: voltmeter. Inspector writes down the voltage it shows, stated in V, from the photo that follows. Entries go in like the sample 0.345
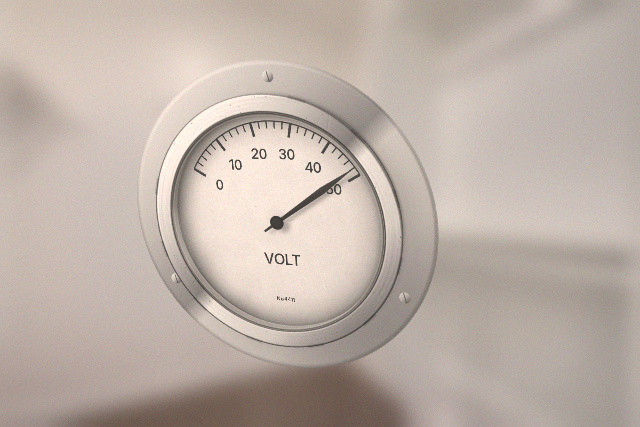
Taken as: 48
